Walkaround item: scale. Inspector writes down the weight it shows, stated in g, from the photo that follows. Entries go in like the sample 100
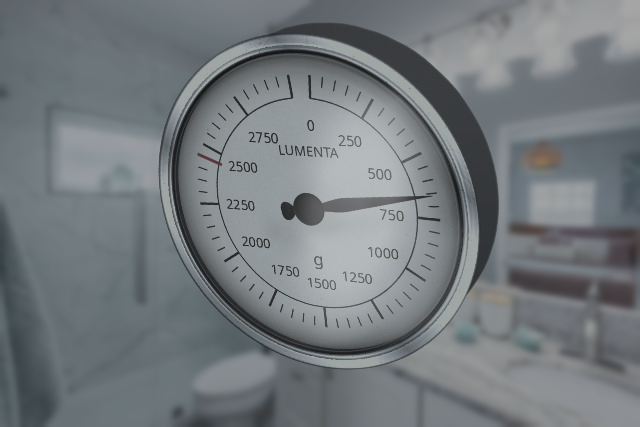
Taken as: 650
